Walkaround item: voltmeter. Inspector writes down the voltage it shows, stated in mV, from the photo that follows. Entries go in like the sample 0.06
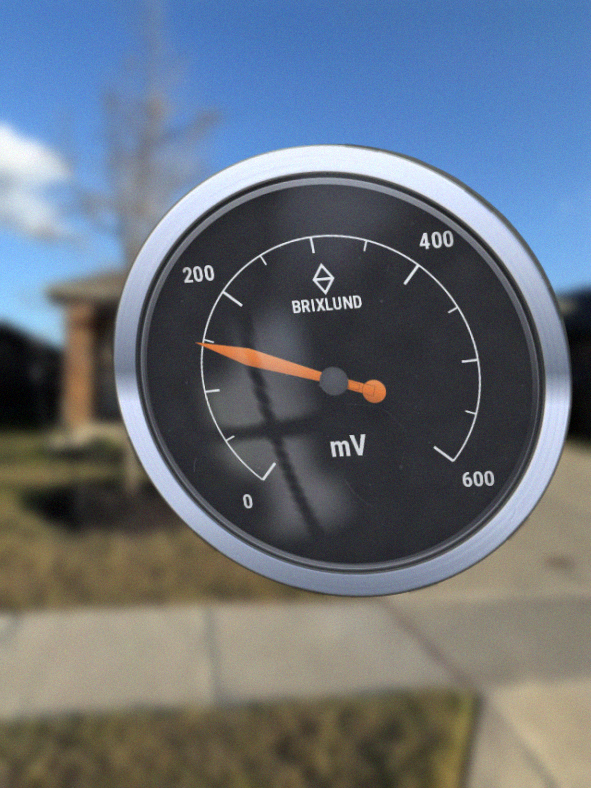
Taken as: 150
